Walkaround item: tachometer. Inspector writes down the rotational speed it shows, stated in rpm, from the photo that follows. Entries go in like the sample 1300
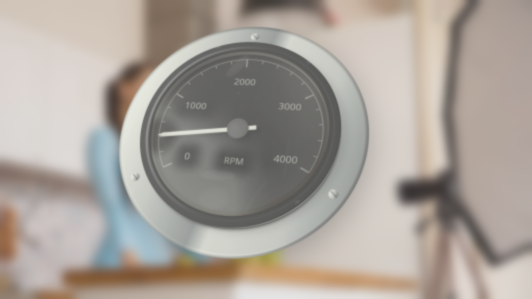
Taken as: 400
